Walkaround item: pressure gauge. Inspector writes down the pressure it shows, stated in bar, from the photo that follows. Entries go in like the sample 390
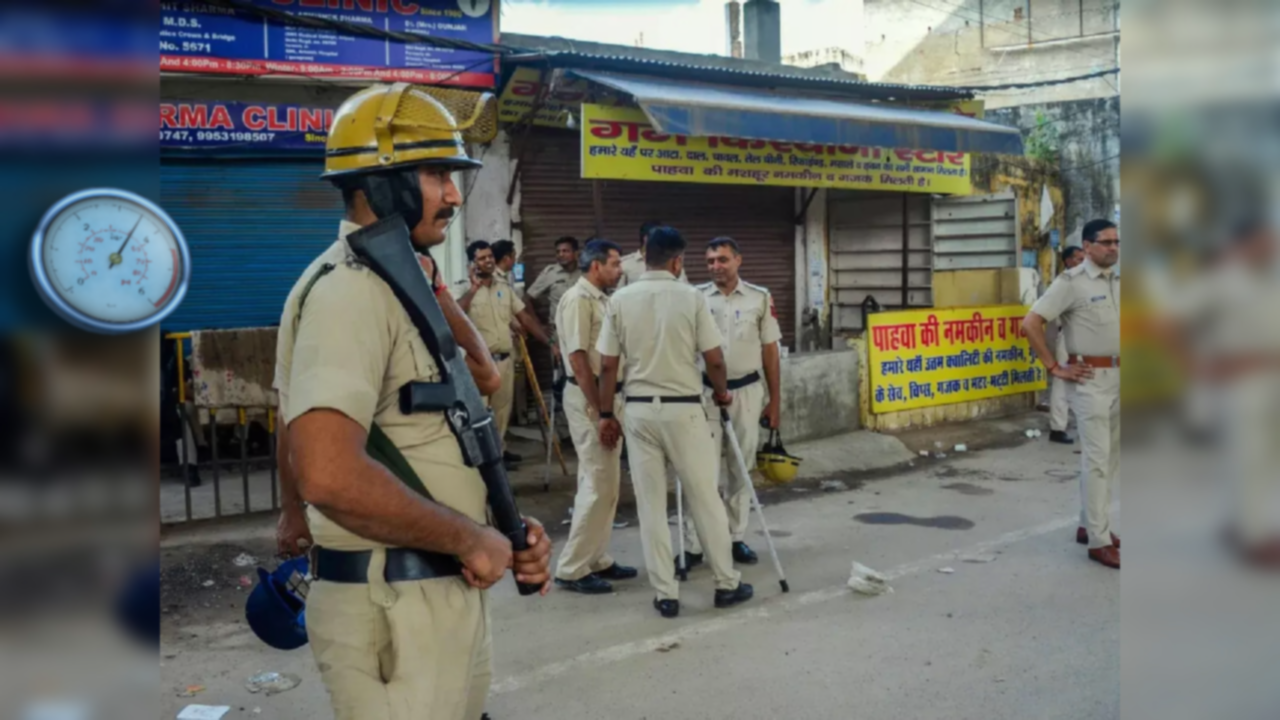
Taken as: 3.5
